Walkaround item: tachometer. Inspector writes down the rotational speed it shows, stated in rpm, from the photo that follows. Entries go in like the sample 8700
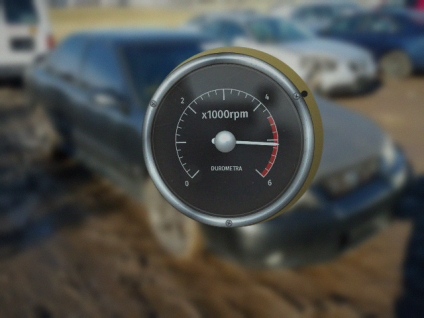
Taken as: 5100
